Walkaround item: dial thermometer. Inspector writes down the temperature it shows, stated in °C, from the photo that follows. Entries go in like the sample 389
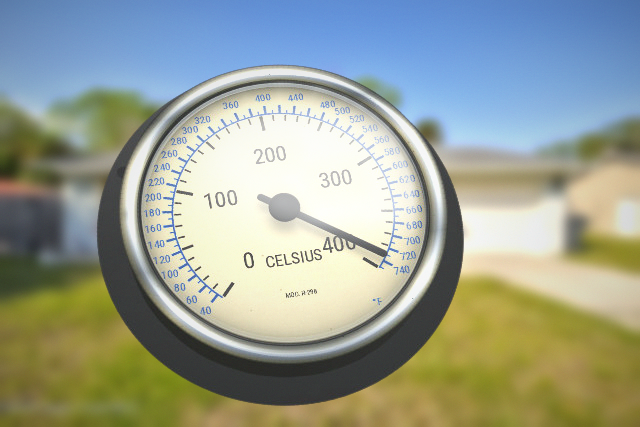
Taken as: 390
